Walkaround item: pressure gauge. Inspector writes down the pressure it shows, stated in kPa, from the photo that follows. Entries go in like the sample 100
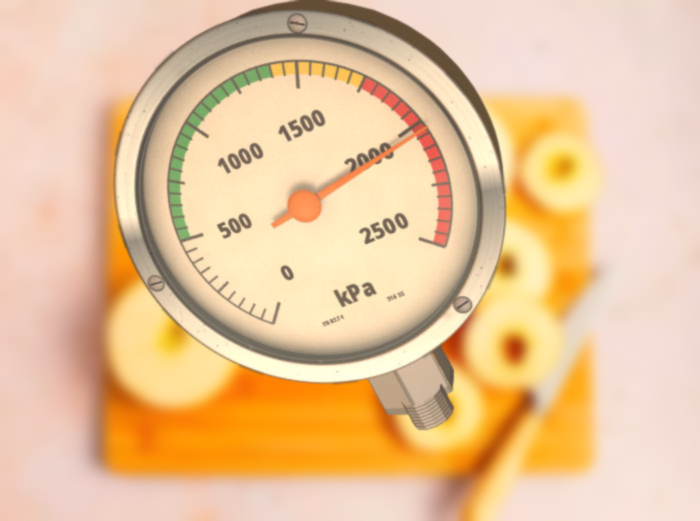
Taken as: 2025
